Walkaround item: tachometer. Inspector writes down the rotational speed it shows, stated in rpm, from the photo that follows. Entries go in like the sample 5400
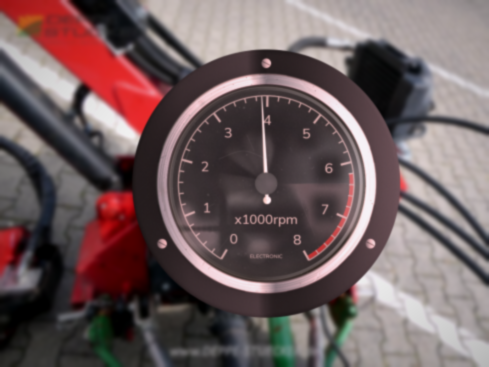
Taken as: 3900
